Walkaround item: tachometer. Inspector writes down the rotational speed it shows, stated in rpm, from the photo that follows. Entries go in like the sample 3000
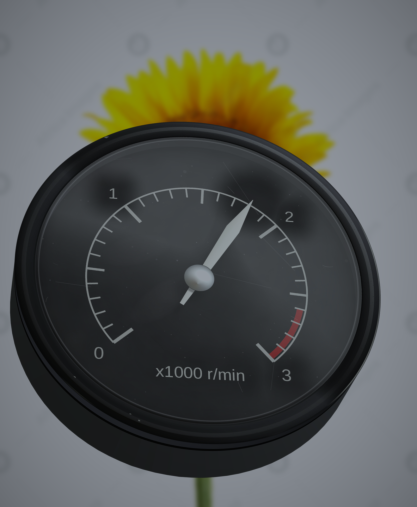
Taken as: 1800
